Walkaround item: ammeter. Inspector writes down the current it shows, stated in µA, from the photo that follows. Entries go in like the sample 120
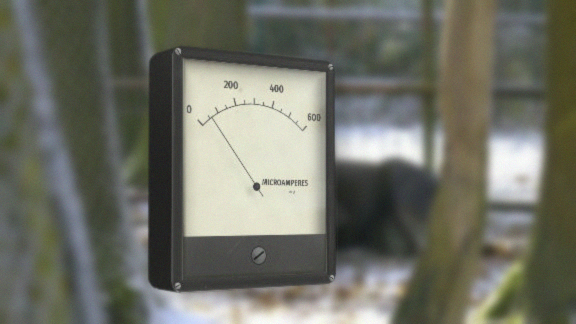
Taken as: 50
